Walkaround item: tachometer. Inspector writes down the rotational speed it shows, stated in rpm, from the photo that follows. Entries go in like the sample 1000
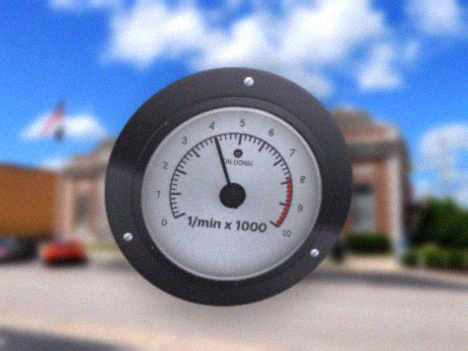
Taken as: 4000
